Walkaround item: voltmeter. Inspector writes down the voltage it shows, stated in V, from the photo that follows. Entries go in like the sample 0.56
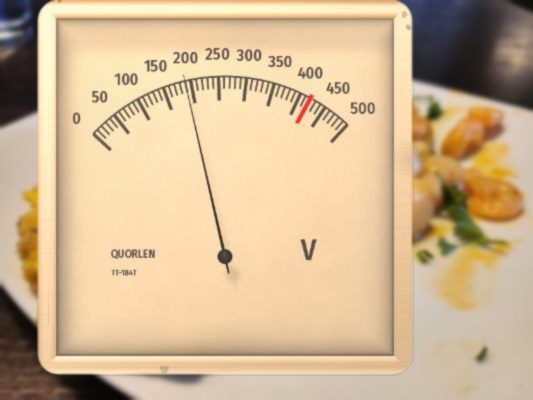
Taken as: 190
